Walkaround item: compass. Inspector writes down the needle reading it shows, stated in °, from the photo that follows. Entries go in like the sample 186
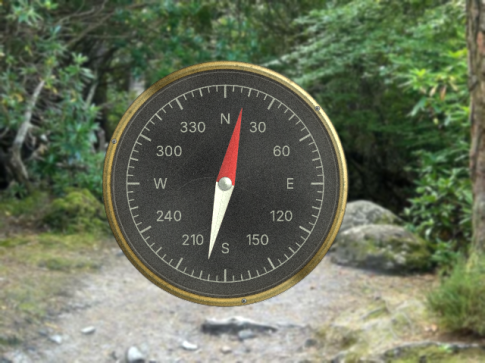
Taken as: 12.5
